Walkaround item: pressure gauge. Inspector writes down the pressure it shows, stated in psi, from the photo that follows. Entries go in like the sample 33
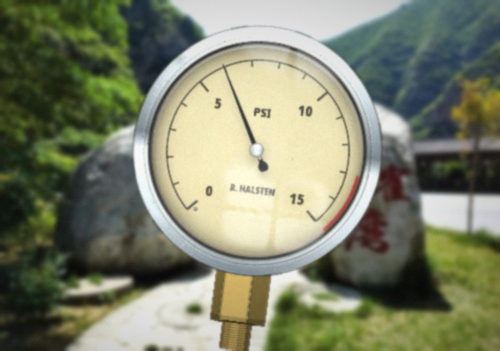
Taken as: 6
